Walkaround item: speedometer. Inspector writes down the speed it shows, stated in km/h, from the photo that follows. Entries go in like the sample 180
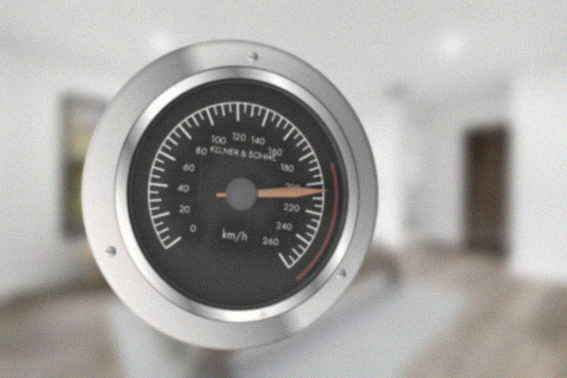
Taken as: 205
